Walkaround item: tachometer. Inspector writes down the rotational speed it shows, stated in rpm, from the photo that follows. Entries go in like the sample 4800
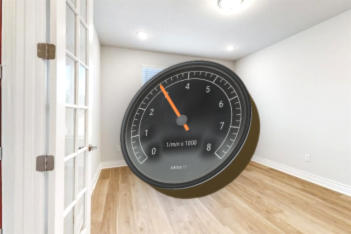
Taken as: 3000
